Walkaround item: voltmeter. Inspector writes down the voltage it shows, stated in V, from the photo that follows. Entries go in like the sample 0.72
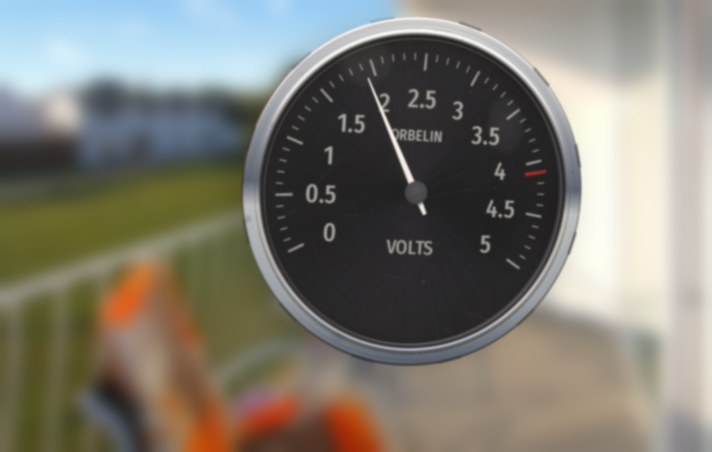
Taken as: 1.9
